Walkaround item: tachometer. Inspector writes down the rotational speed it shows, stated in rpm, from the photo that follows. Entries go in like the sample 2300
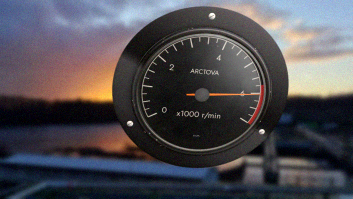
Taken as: 6000
